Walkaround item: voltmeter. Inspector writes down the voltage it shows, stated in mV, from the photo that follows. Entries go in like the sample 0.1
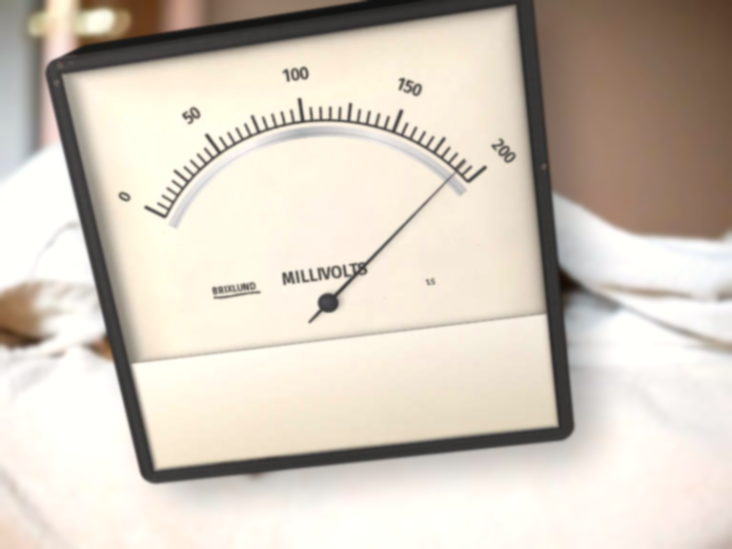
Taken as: 190
